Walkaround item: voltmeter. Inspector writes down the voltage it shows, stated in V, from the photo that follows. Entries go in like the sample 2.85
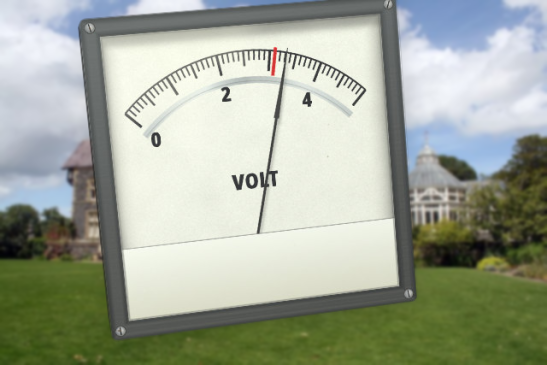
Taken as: 3.3
